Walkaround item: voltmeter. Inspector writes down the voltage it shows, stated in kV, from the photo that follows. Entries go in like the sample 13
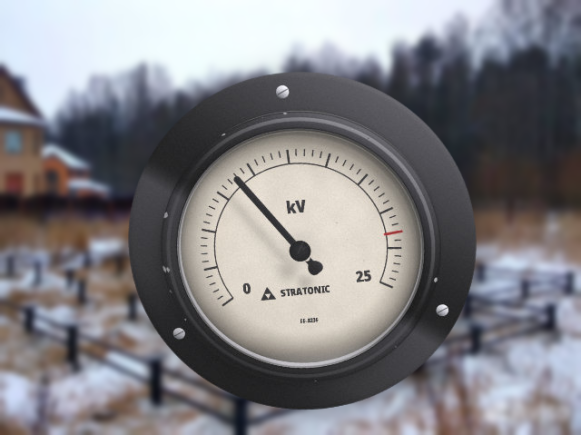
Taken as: 9
